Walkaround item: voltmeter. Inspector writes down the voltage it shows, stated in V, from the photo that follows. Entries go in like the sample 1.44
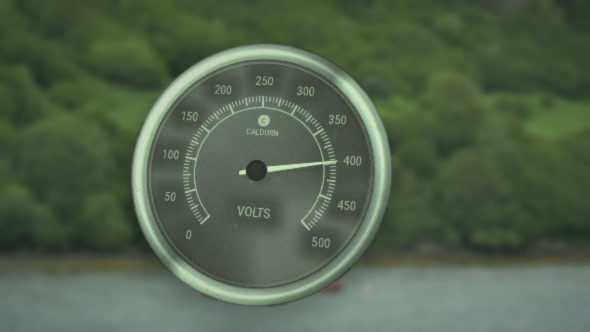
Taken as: 400
